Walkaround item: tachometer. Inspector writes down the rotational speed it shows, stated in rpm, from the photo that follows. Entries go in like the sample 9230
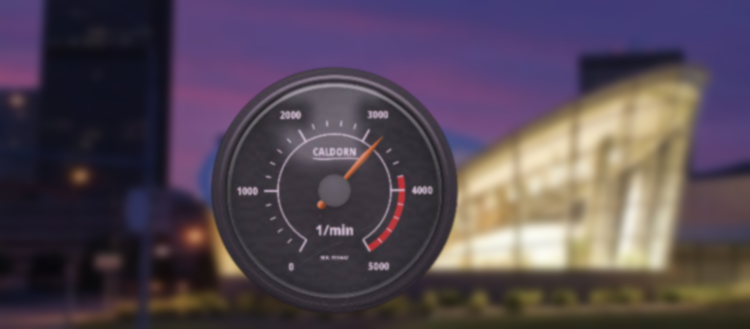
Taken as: 3200
